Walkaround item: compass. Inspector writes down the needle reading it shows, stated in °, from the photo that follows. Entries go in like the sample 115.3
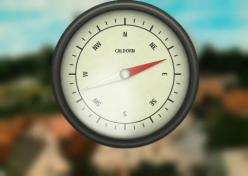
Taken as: 70
